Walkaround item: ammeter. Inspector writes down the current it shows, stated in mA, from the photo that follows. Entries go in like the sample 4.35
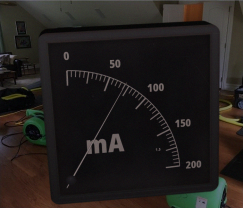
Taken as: 70
